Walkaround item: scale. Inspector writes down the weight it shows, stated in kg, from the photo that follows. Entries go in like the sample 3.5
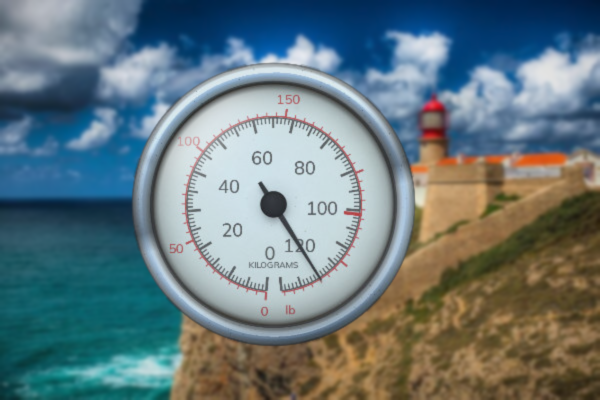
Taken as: 120
